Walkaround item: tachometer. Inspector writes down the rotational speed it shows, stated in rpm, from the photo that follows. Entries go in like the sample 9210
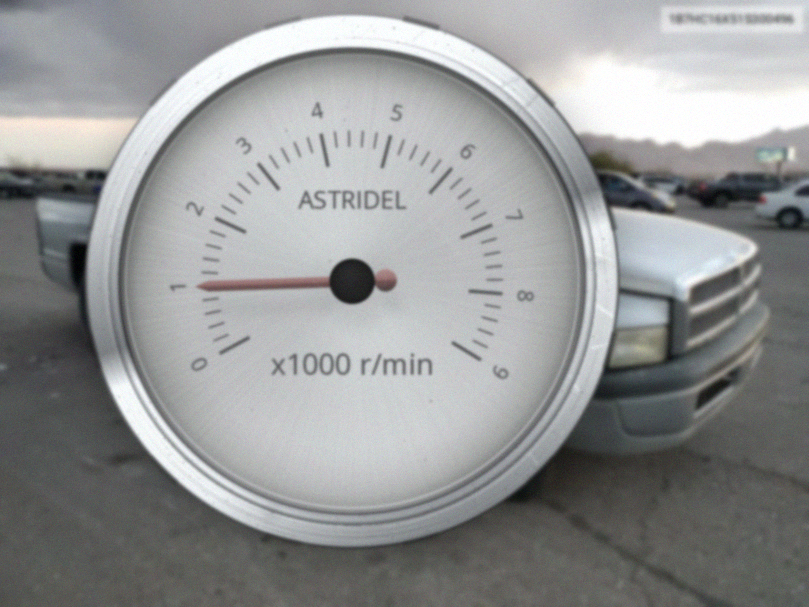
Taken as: 1000
